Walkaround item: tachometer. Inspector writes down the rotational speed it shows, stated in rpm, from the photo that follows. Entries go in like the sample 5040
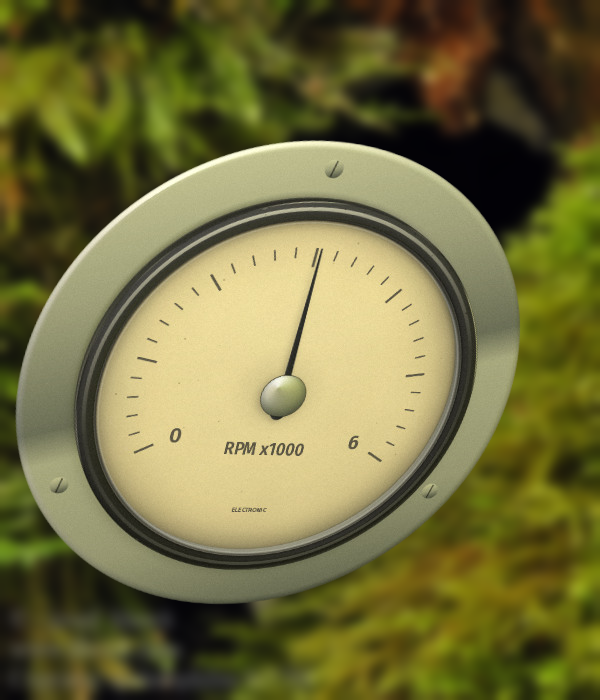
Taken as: 3000
